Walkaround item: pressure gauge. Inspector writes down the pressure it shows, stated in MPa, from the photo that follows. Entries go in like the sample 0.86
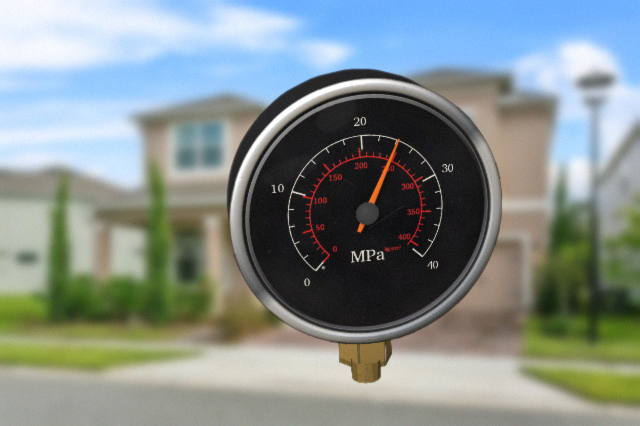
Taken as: 24
